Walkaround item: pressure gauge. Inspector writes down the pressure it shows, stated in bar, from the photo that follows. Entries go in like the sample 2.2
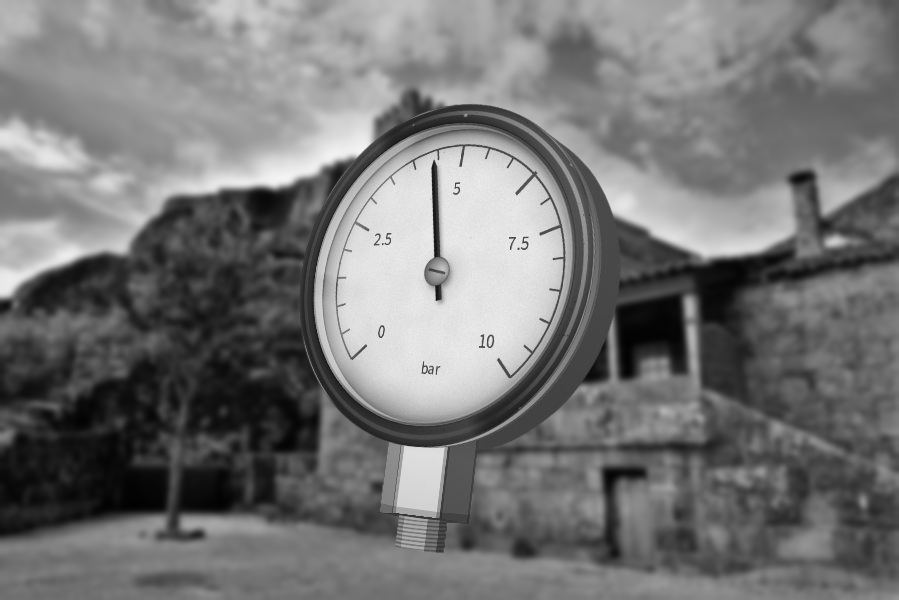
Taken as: 4.5
